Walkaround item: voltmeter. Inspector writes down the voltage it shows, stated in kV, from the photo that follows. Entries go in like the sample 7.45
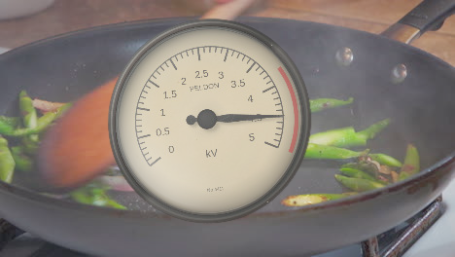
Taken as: 4.5
